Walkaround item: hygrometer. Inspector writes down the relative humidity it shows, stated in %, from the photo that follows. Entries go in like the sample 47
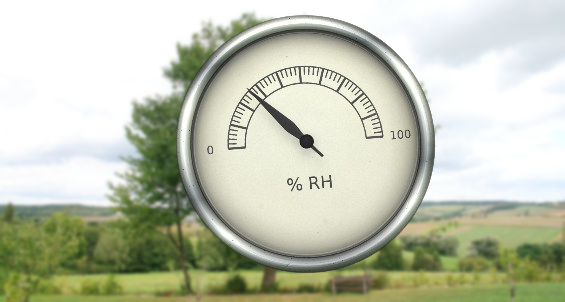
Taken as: 26
